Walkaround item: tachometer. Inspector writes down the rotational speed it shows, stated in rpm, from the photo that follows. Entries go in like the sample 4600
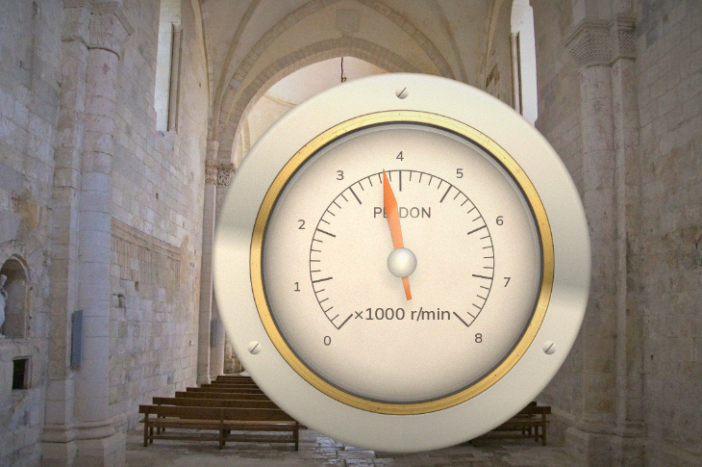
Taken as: 3700
